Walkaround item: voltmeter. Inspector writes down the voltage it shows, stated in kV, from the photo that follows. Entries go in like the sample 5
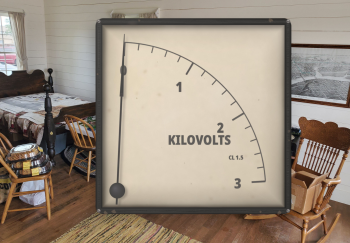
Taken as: 0
